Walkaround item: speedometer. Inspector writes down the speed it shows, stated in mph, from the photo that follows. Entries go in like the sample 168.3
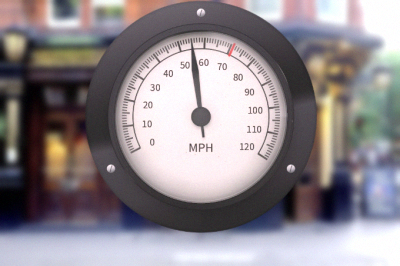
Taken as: 55
